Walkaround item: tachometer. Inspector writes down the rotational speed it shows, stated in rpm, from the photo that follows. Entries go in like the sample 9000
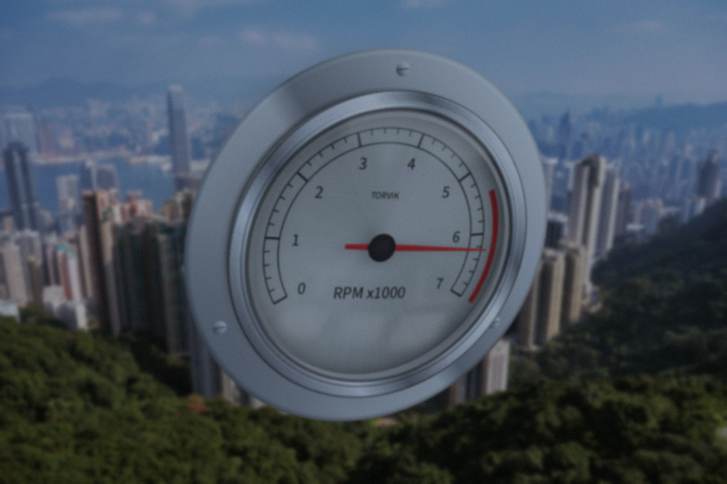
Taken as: 6200
